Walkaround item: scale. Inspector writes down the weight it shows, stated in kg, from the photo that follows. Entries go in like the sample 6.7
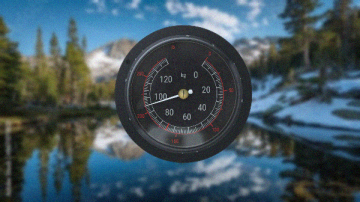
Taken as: 95
